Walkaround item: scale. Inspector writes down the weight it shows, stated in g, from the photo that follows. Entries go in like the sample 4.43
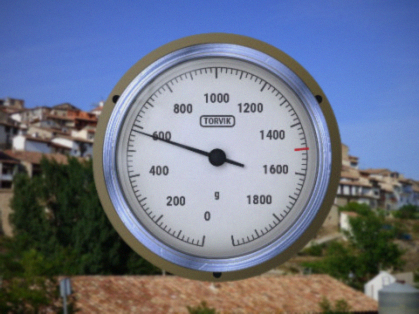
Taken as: 580
